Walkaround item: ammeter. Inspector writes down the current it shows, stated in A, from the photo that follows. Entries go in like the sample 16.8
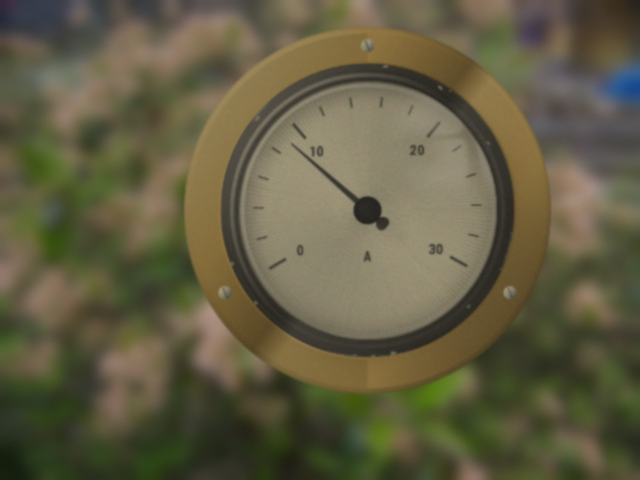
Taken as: 9
